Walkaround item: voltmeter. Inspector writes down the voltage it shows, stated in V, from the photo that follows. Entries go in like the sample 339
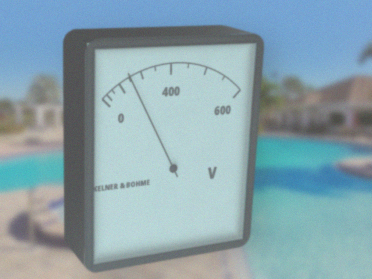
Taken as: 250
